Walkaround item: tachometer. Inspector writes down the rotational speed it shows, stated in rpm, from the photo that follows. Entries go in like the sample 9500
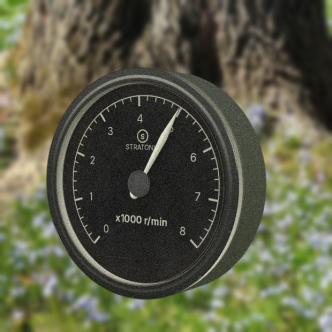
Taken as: 5000
